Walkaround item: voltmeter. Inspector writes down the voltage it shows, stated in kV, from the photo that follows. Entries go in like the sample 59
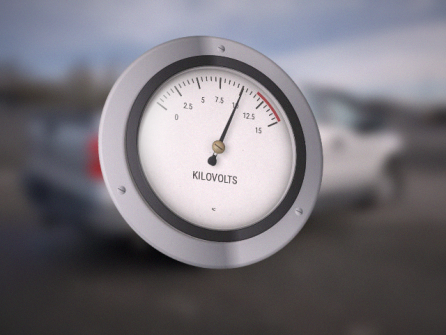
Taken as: 10
